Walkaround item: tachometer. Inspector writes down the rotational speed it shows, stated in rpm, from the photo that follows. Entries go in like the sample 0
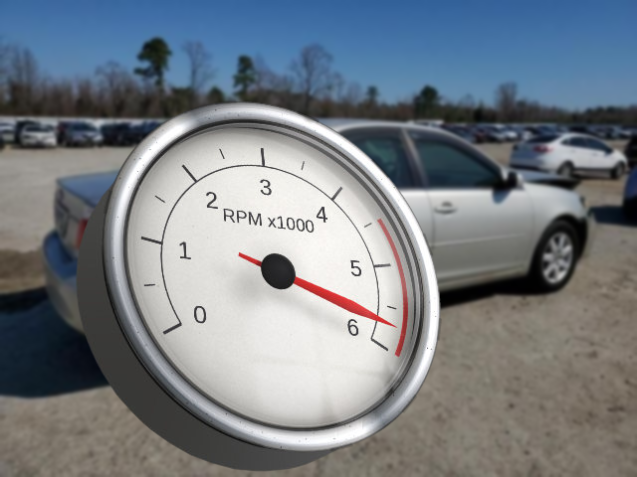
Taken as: 5750
